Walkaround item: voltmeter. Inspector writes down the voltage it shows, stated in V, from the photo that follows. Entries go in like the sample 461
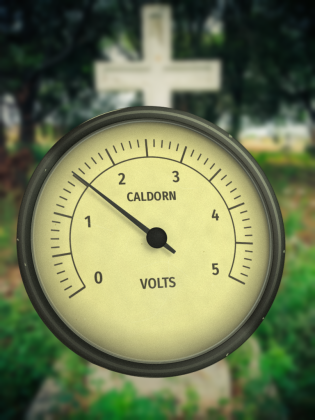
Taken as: 1.5
